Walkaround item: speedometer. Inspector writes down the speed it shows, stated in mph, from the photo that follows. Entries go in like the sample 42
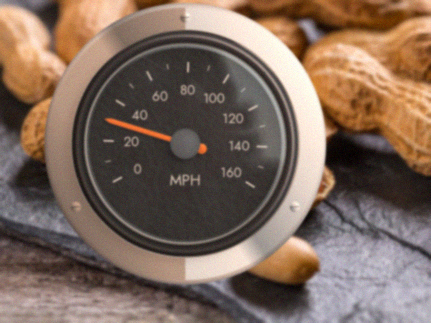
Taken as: 30
